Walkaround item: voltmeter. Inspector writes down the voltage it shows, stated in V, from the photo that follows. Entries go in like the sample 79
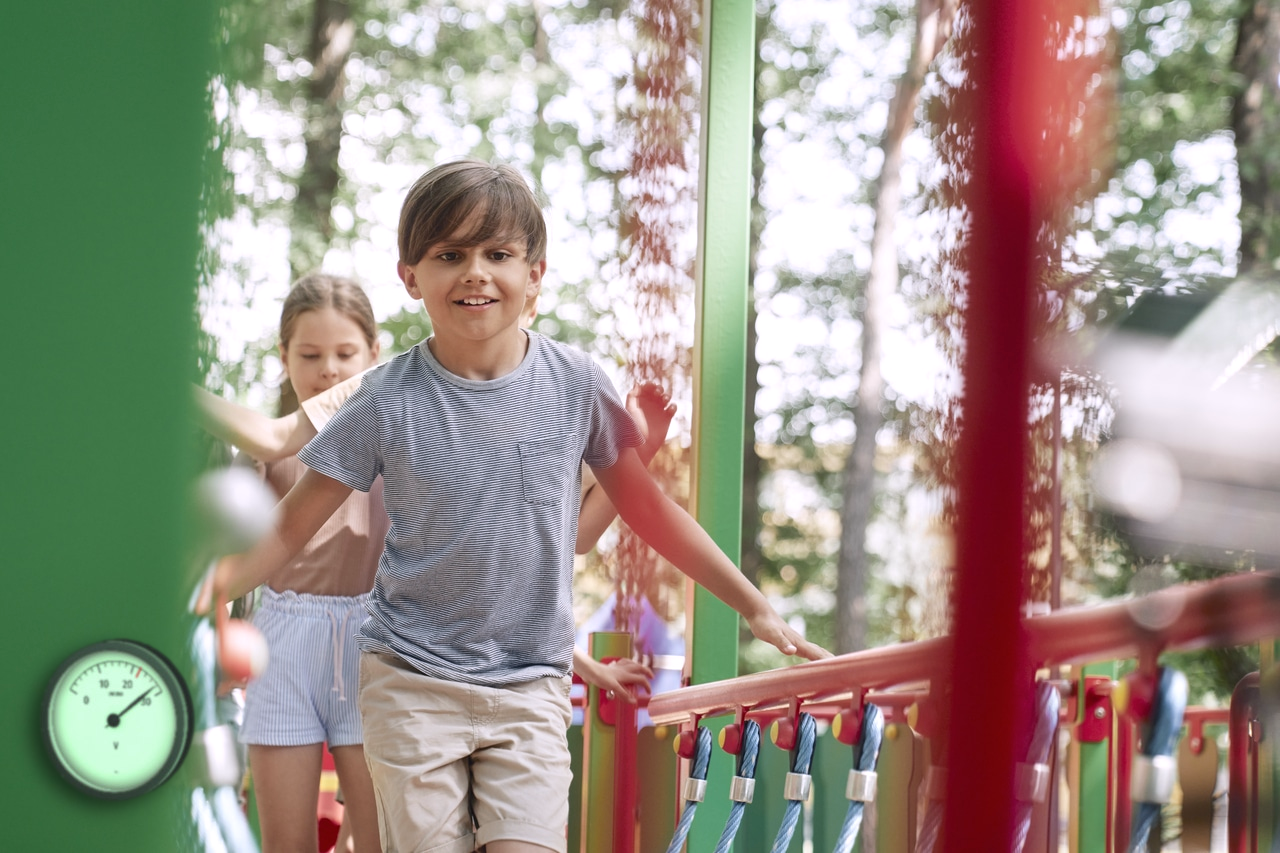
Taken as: 28
